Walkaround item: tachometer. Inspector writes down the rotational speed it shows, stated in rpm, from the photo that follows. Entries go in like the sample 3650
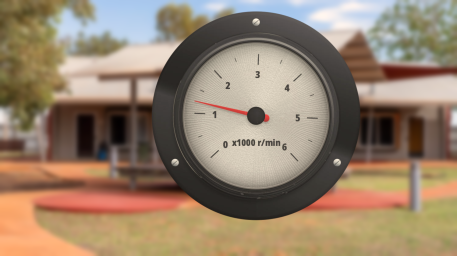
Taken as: 1250
